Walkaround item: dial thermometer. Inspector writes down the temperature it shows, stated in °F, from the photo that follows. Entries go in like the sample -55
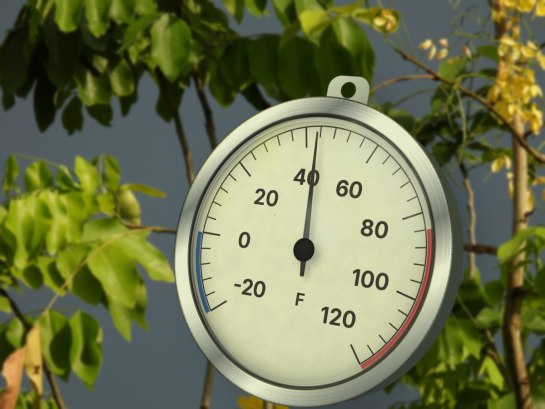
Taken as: 44
